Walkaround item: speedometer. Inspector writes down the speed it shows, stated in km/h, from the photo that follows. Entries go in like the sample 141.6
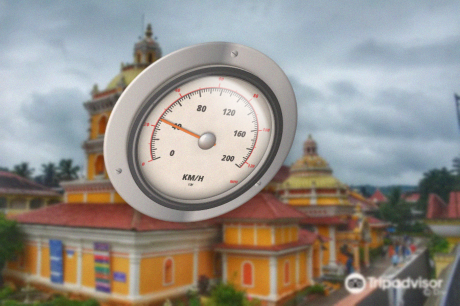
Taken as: 40
